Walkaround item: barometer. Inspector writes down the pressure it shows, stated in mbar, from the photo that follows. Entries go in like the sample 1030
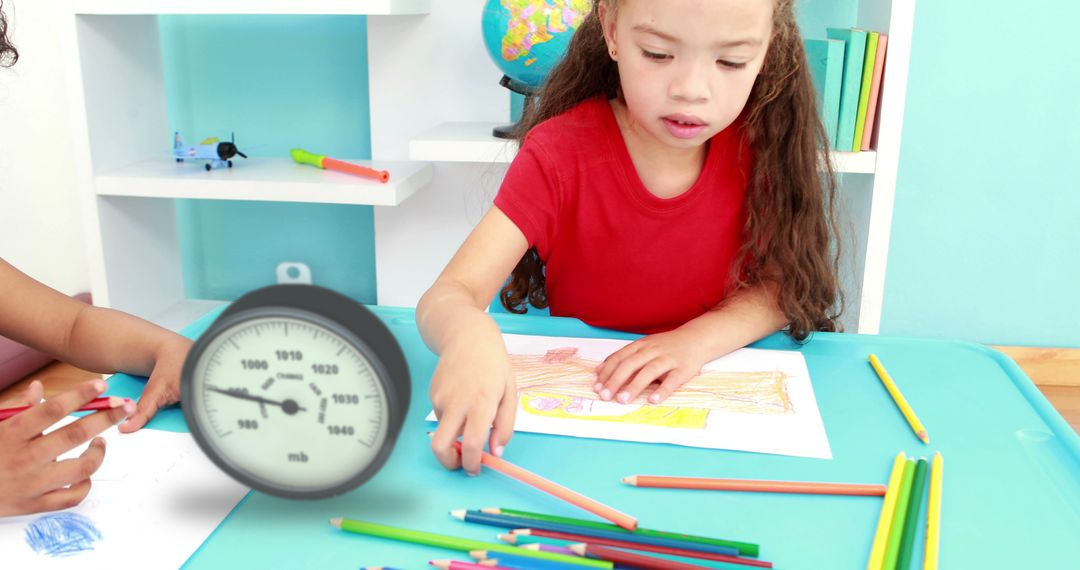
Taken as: 990
